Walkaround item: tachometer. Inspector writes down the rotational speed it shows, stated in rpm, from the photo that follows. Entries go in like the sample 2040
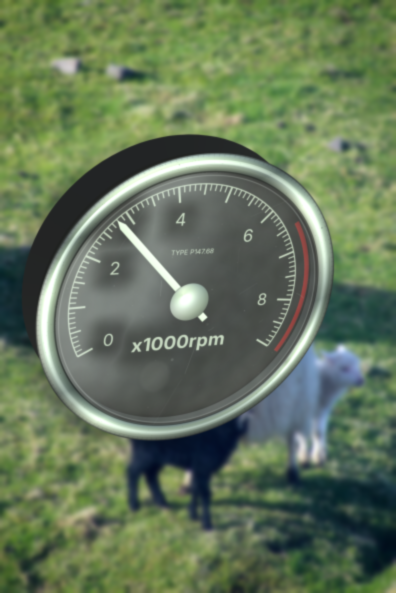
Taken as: 2800
